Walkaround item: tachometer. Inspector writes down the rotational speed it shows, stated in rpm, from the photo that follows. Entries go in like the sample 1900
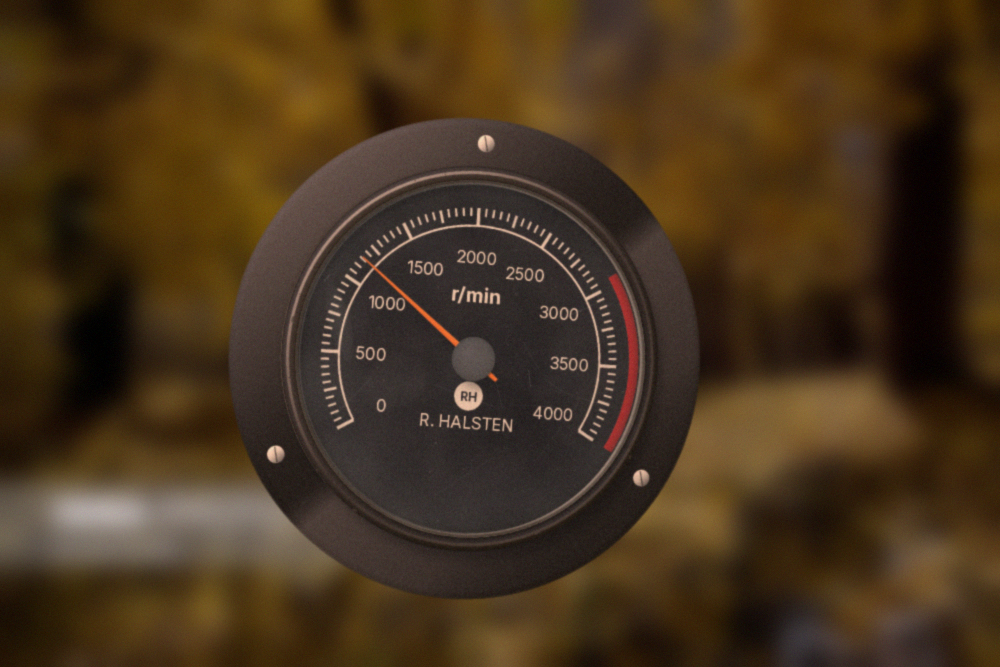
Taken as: 1150
